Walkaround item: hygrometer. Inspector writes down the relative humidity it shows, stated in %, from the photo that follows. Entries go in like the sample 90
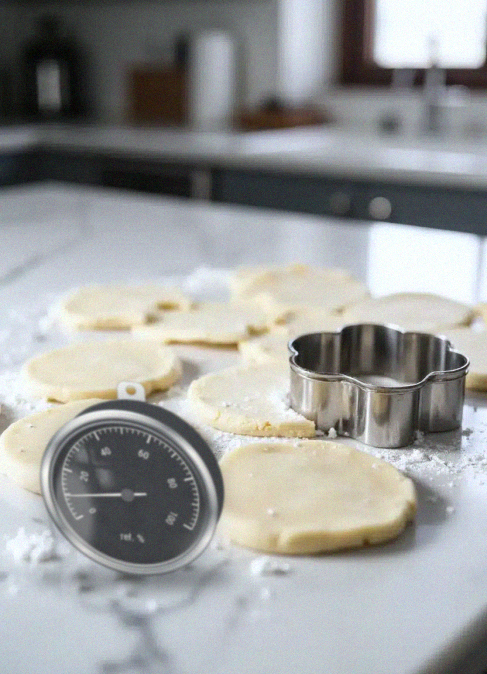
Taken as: 10
